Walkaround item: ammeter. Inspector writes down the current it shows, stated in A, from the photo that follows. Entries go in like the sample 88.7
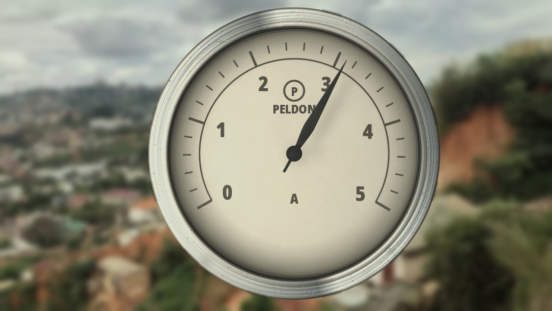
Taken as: 3.1
